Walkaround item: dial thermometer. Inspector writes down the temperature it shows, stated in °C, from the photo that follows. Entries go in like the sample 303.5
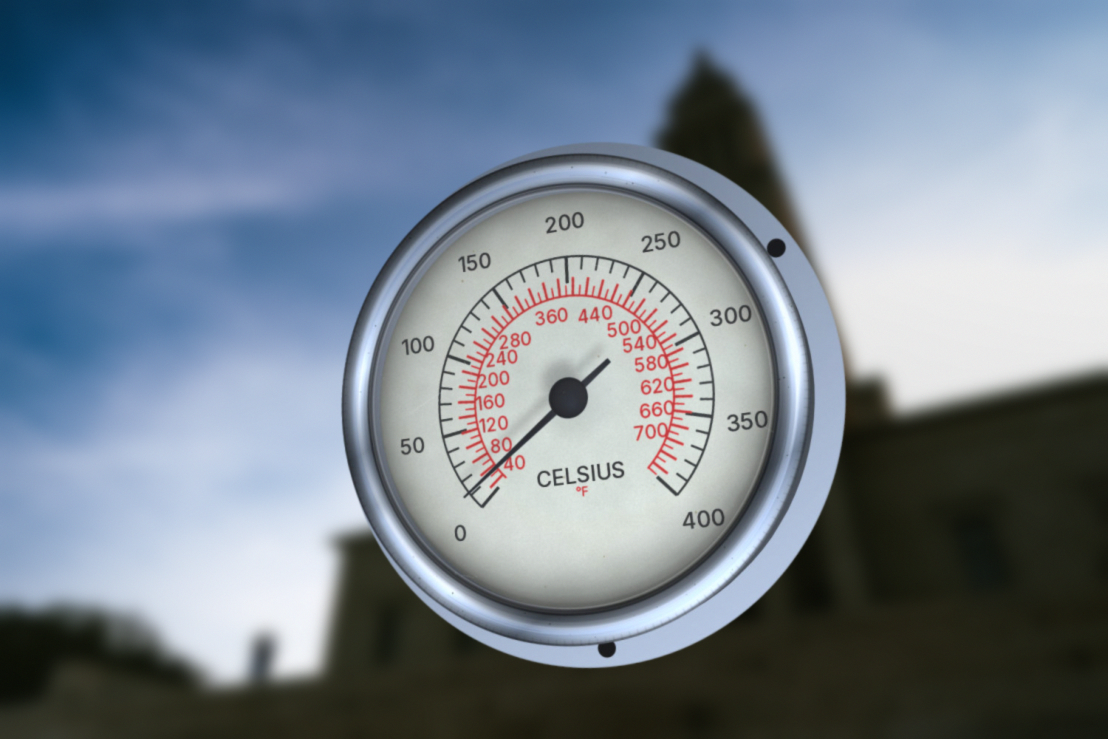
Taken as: 10
